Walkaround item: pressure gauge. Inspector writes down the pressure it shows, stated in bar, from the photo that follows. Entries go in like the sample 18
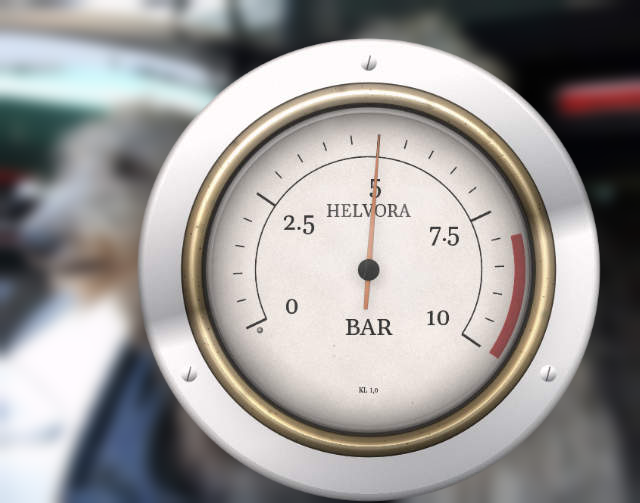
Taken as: 5
